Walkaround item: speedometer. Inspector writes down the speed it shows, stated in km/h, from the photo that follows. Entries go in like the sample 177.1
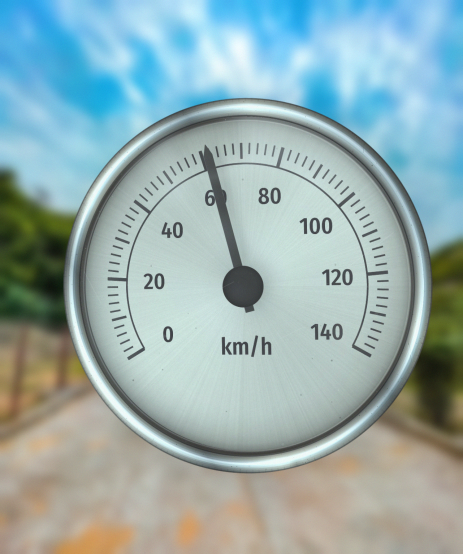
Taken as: 62
